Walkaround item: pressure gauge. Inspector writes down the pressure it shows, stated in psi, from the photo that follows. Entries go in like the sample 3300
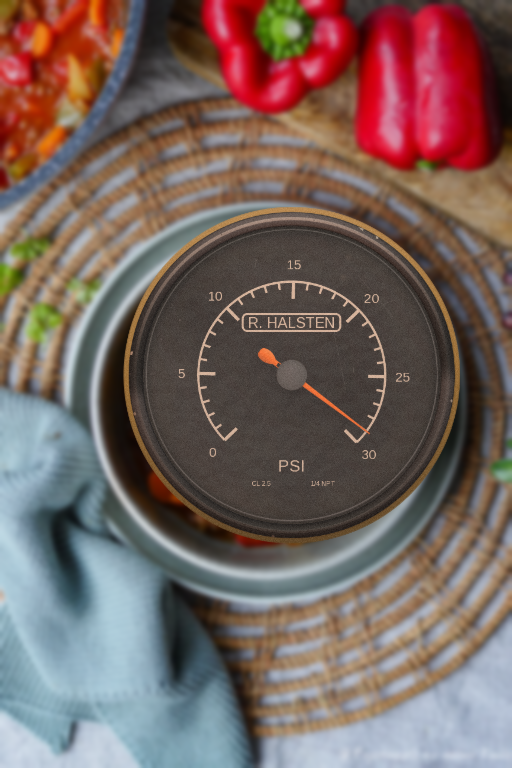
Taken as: 29
